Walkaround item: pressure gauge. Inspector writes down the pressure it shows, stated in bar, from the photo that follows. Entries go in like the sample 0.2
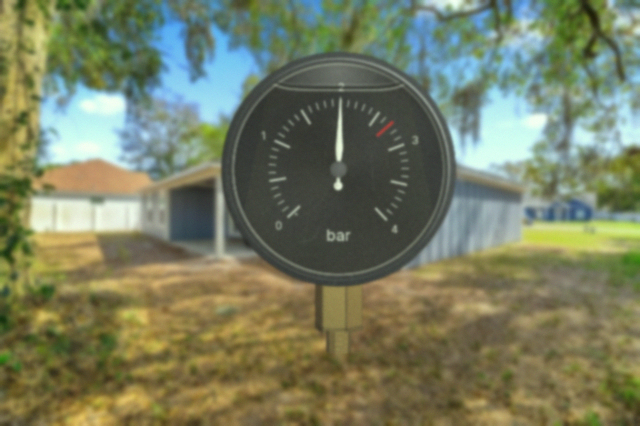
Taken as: 2
